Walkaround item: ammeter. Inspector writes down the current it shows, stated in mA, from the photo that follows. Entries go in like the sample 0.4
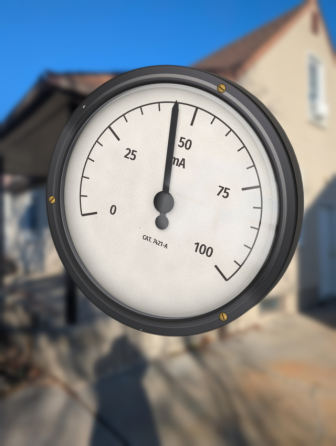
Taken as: 45
